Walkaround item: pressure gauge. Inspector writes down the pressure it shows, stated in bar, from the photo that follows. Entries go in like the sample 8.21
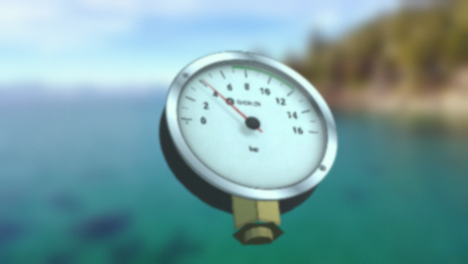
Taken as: 4
